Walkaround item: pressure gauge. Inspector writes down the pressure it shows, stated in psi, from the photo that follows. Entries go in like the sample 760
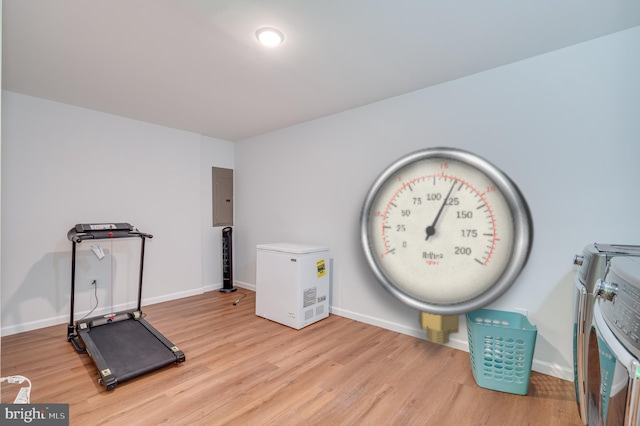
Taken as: 120
